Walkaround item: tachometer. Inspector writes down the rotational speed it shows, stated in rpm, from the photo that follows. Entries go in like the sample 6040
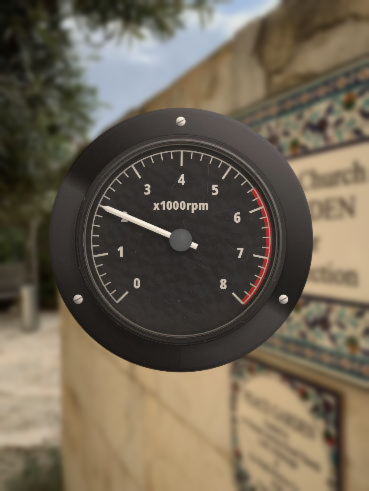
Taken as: 2000
